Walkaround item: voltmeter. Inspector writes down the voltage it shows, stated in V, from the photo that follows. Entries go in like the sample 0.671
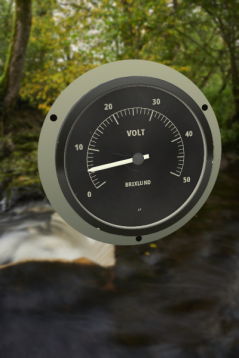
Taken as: 5
